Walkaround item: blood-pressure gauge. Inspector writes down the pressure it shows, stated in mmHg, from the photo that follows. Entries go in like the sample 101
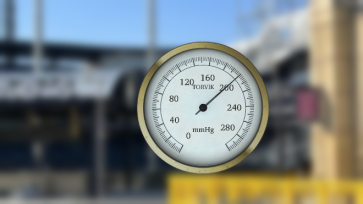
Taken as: 200
